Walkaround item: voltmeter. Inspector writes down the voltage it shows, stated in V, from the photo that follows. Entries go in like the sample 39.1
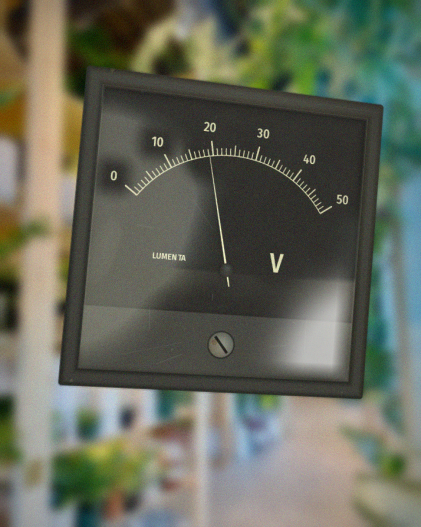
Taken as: 19
